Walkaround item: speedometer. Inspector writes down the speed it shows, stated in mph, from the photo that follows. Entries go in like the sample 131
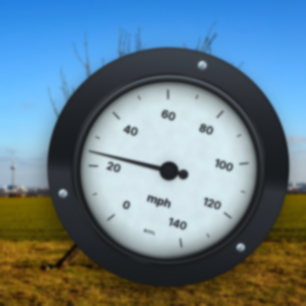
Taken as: 25
